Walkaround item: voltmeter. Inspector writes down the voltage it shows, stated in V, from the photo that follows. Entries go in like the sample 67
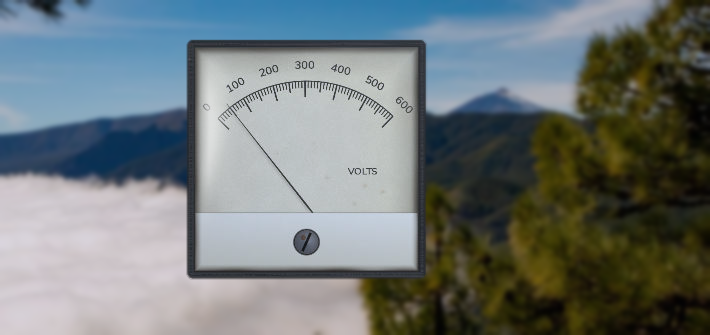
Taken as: 50
